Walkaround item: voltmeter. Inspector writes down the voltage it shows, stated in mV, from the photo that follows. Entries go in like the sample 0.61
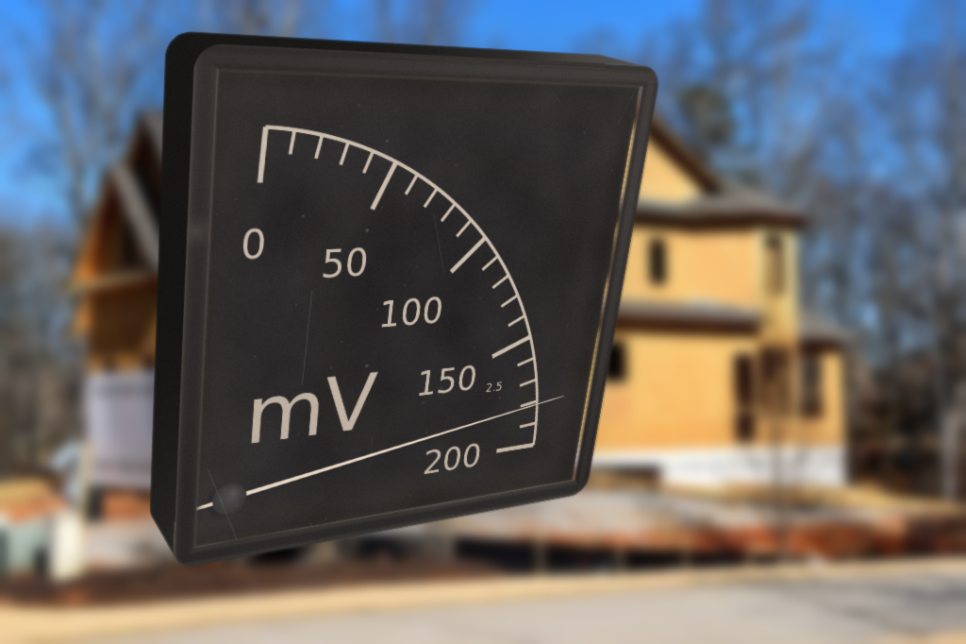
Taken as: 180
